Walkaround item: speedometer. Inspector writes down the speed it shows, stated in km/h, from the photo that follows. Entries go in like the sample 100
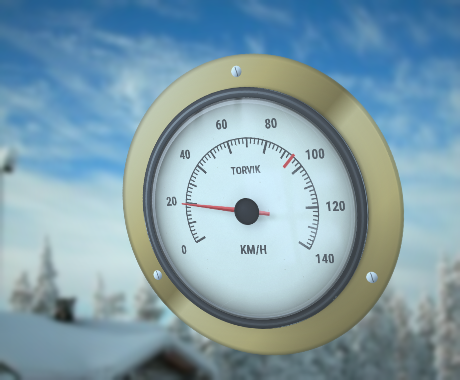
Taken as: 20
